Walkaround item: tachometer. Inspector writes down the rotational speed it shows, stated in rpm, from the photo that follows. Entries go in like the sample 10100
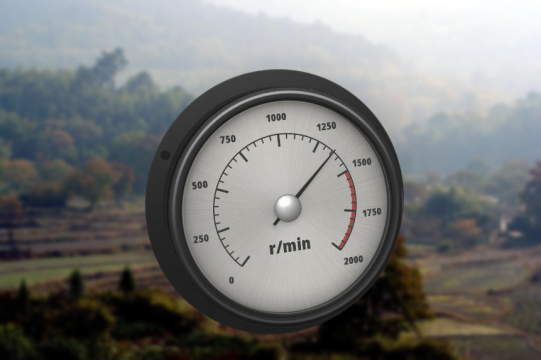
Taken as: 1350
